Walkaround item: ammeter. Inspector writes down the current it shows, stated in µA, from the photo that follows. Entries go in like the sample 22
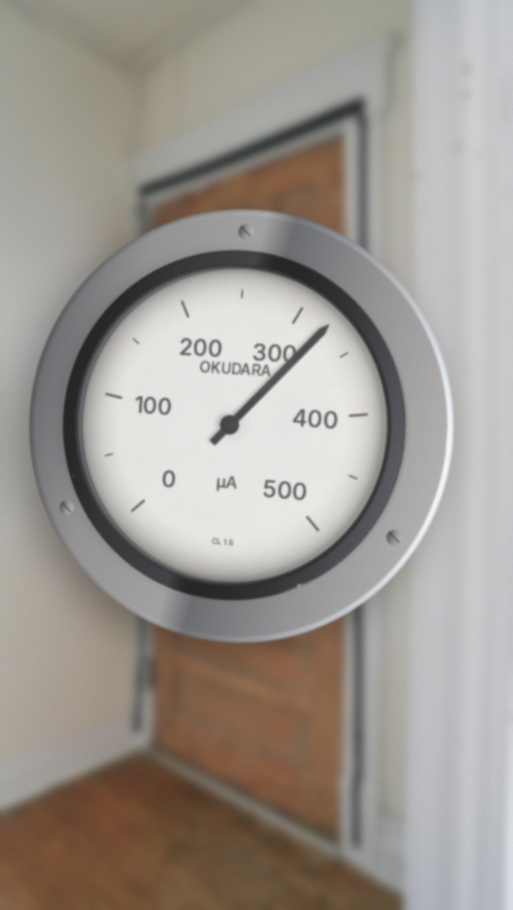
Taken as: 325
